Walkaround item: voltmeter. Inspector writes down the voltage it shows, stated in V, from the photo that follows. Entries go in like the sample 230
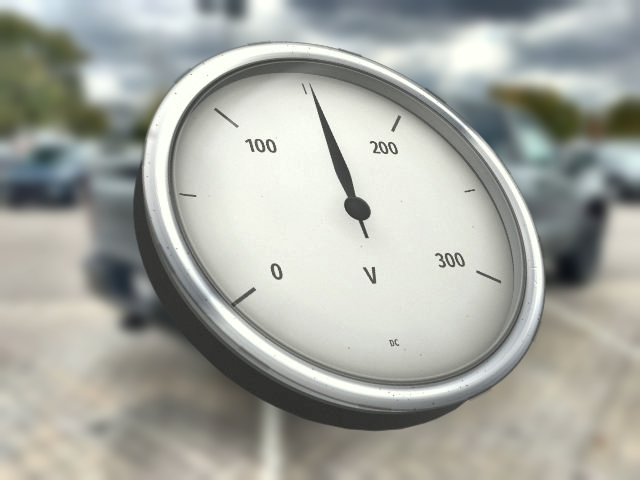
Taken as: 150
